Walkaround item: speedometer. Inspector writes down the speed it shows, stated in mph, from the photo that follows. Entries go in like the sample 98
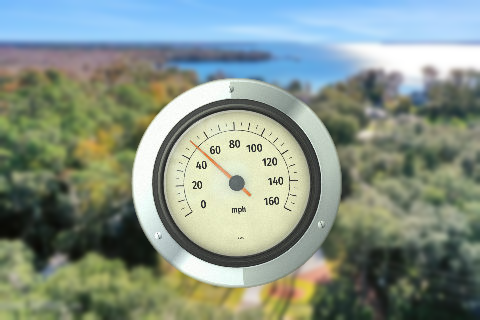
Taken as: 50
